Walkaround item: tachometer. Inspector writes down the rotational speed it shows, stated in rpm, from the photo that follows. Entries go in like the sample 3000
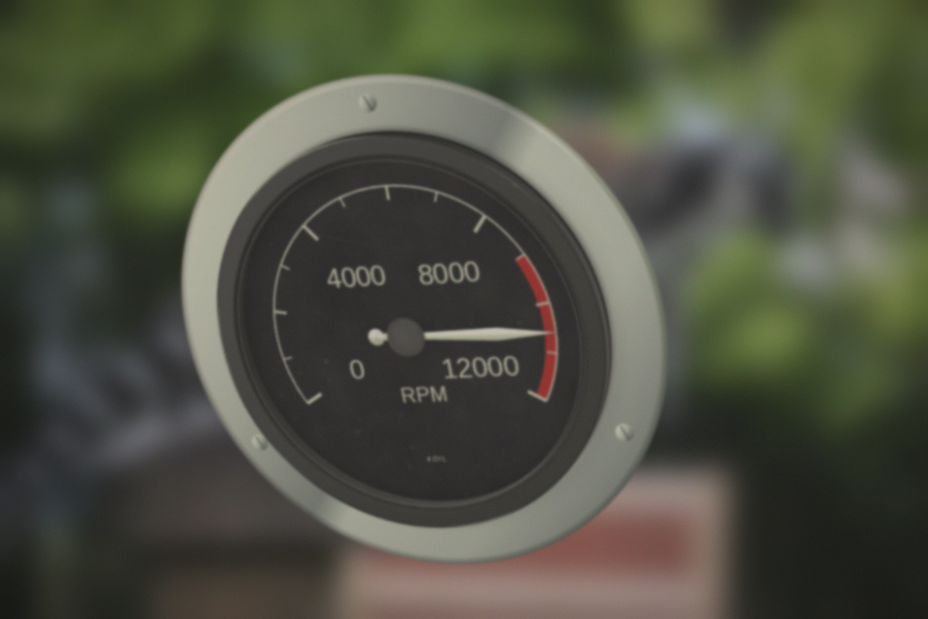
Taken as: 10500
